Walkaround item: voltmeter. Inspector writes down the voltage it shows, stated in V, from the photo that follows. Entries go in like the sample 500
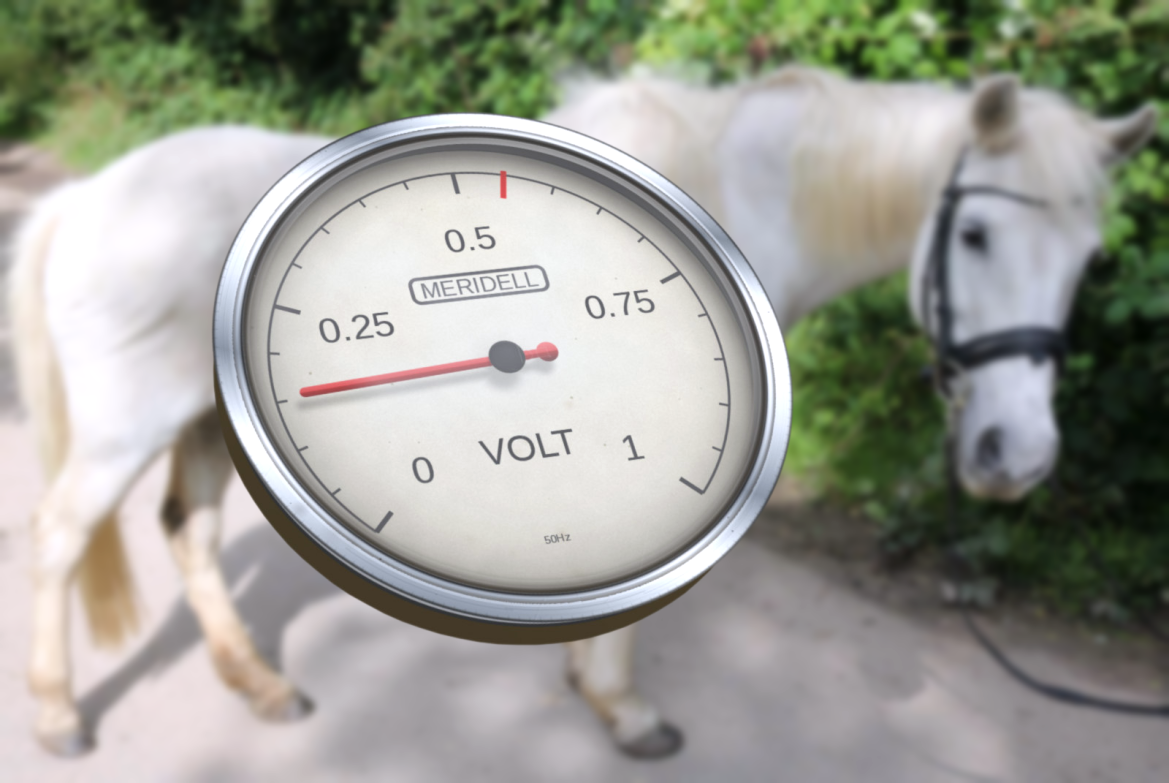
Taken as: 0.15
